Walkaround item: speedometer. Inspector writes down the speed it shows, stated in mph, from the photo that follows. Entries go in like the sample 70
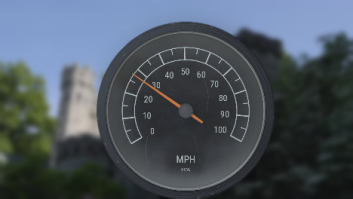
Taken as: 27.5
